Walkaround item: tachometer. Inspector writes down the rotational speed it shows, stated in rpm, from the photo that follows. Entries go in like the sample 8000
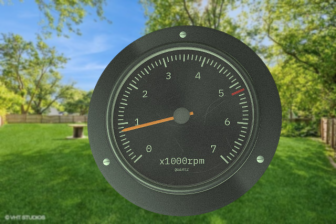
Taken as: 800
